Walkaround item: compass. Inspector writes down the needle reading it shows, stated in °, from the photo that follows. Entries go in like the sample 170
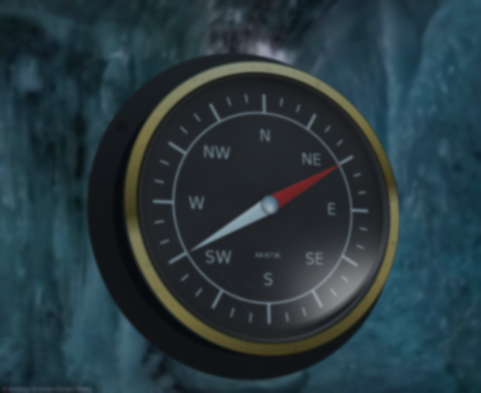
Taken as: 60
